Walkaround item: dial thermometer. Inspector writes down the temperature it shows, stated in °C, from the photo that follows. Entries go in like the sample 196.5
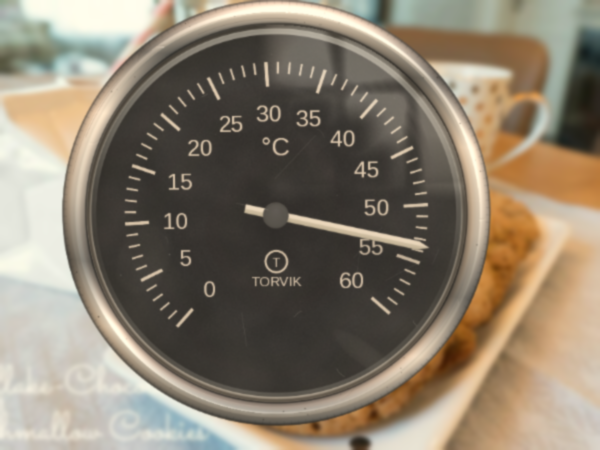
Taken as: 53.5
